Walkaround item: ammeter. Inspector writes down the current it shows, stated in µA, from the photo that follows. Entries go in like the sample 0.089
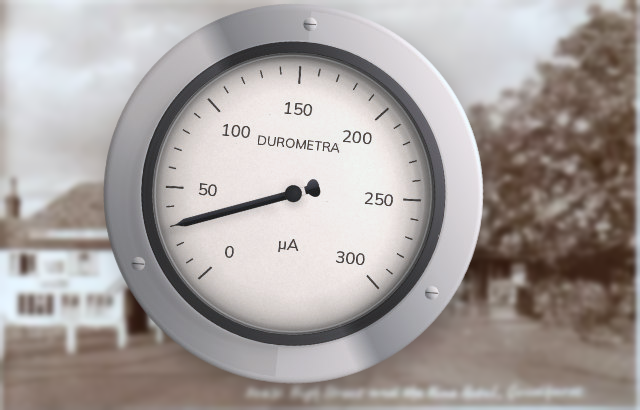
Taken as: 30
